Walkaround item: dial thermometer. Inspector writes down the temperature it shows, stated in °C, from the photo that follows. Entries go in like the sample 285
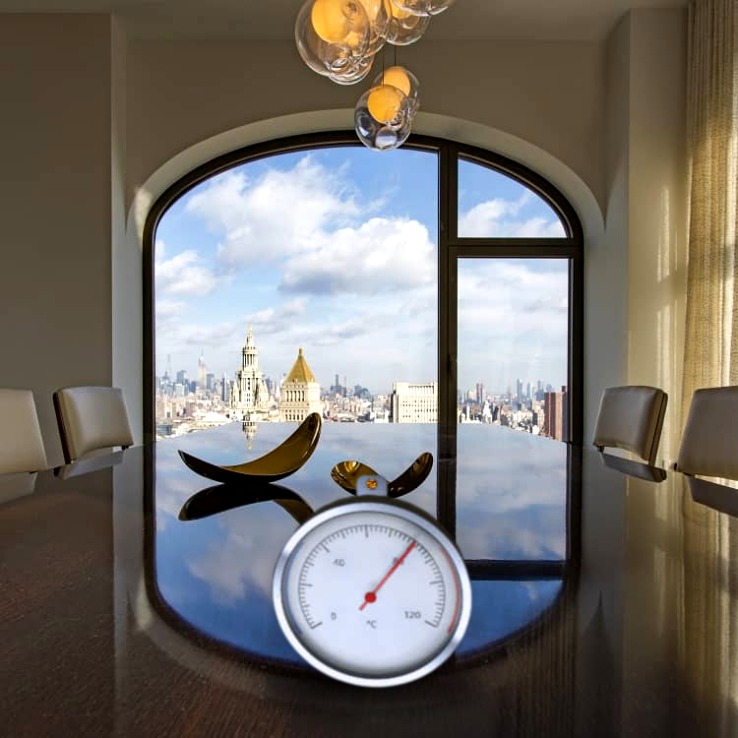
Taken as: 80
